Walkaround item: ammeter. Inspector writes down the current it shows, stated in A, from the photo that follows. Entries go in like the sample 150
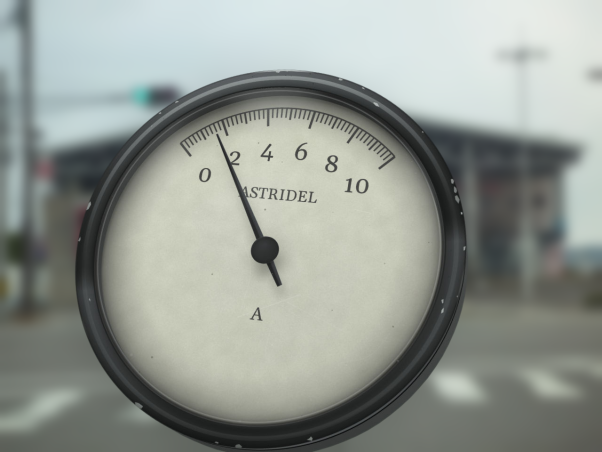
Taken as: 1.6
